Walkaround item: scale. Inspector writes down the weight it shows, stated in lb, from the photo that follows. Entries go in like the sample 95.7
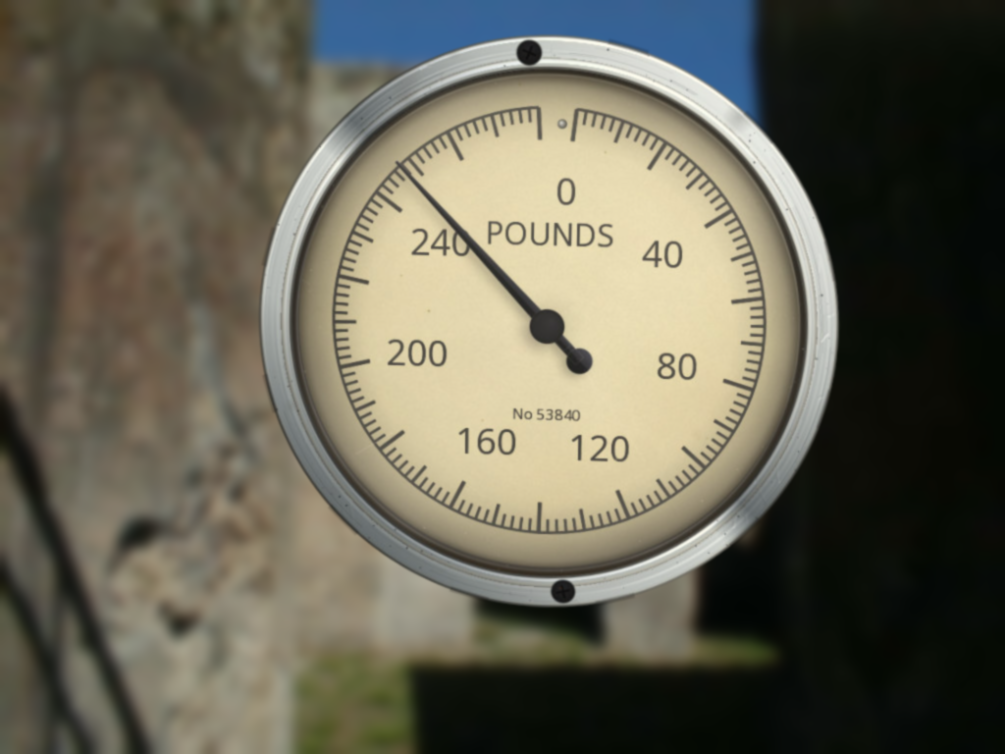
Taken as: 248
